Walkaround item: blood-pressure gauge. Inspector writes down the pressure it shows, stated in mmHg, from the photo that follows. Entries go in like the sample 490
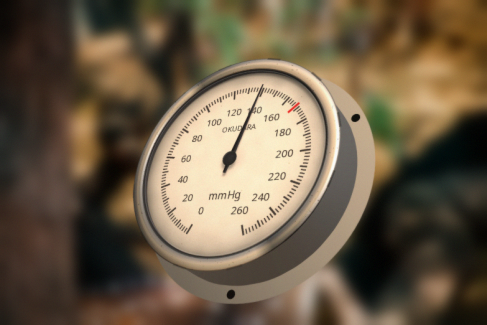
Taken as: 140
